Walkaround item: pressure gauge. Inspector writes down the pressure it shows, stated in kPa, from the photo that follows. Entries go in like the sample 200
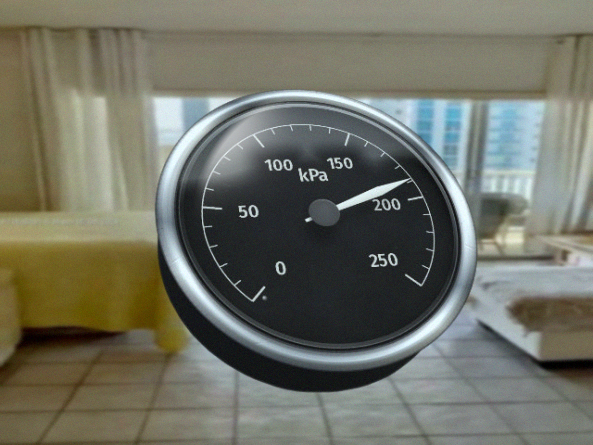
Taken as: 190
